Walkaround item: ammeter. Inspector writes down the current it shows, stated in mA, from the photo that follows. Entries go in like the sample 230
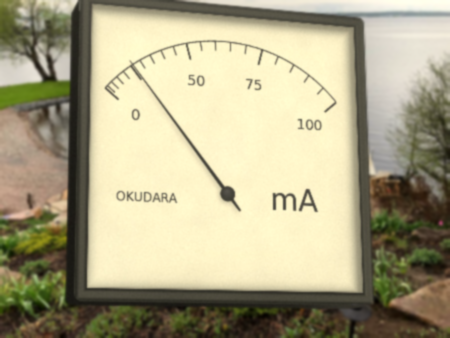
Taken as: 25
